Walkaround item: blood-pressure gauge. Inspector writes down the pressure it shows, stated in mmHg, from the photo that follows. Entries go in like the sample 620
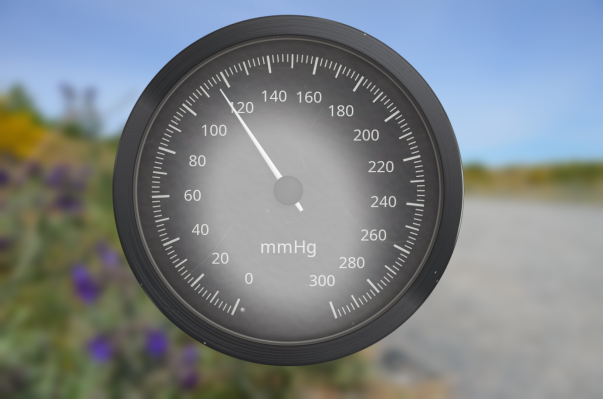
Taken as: 116
